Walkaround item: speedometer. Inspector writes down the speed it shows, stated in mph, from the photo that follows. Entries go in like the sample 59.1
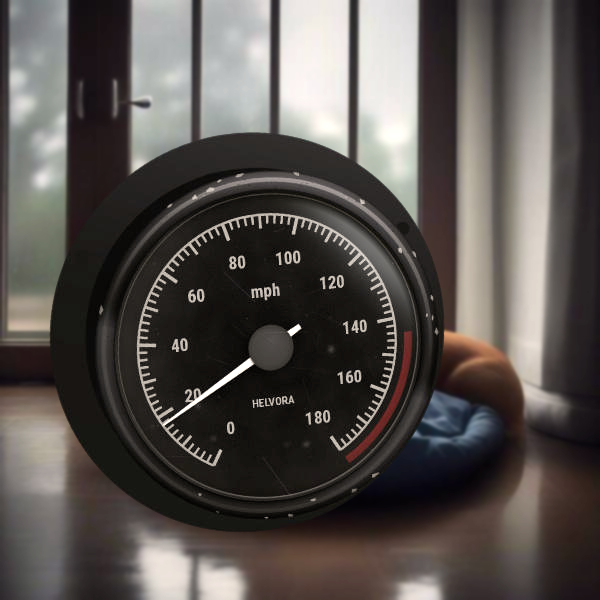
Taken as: 18
